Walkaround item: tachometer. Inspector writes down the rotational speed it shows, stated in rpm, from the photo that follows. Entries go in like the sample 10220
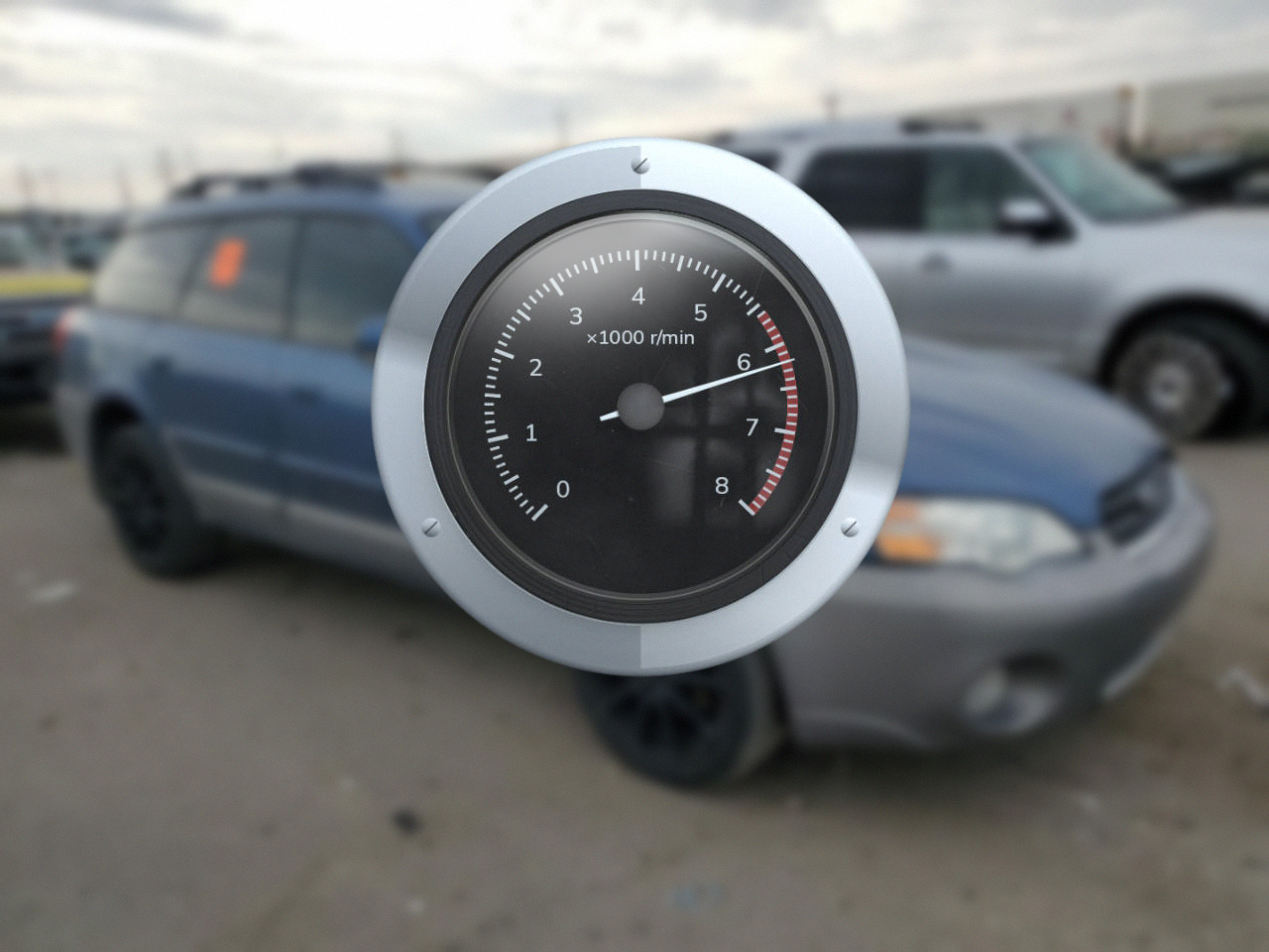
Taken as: 6200
